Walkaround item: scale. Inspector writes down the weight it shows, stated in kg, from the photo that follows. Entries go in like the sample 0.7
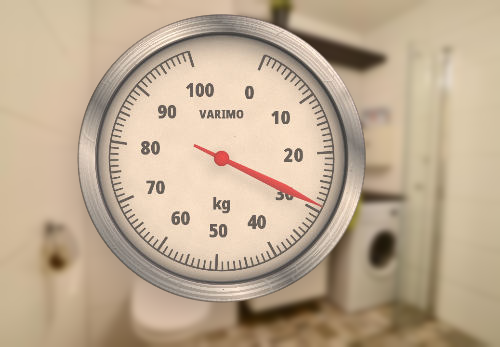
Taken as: 29
